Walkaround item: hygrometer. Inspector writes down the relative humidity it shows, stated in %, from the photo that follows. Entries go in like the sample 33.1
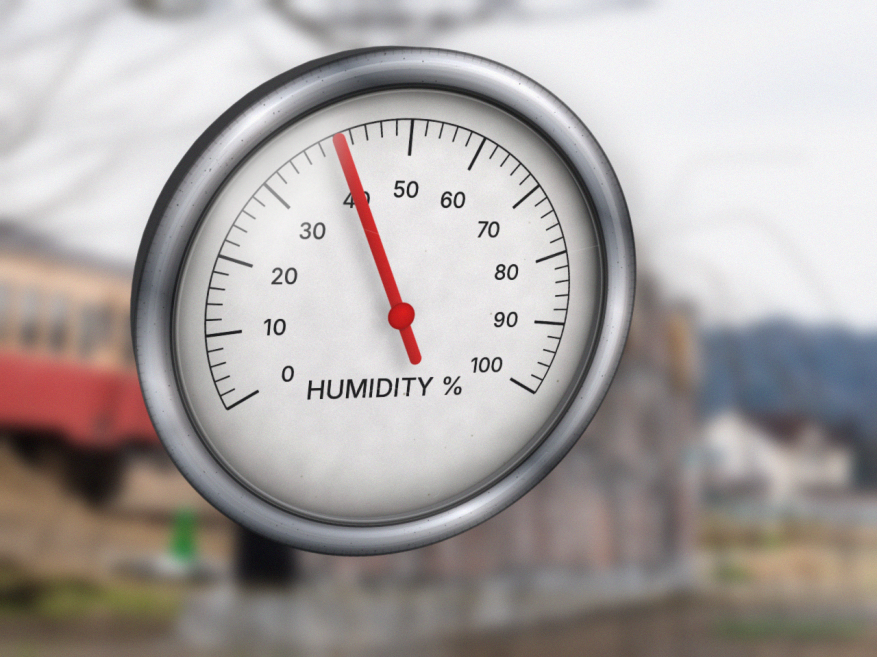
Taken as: 40
